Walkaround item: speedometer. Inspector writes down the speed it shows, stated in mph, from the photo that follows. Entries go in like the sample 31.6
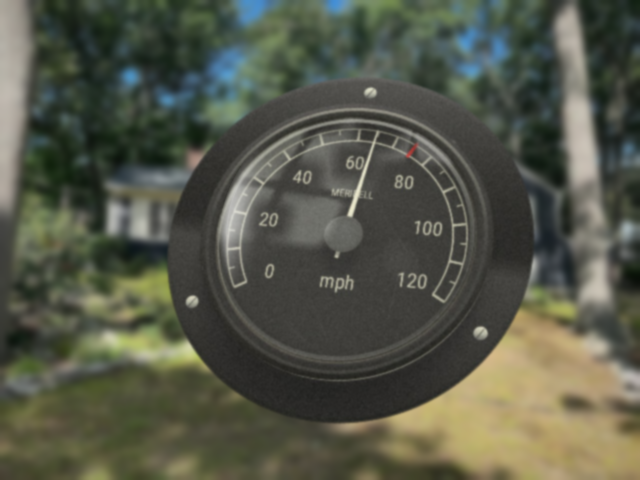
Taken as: 65
